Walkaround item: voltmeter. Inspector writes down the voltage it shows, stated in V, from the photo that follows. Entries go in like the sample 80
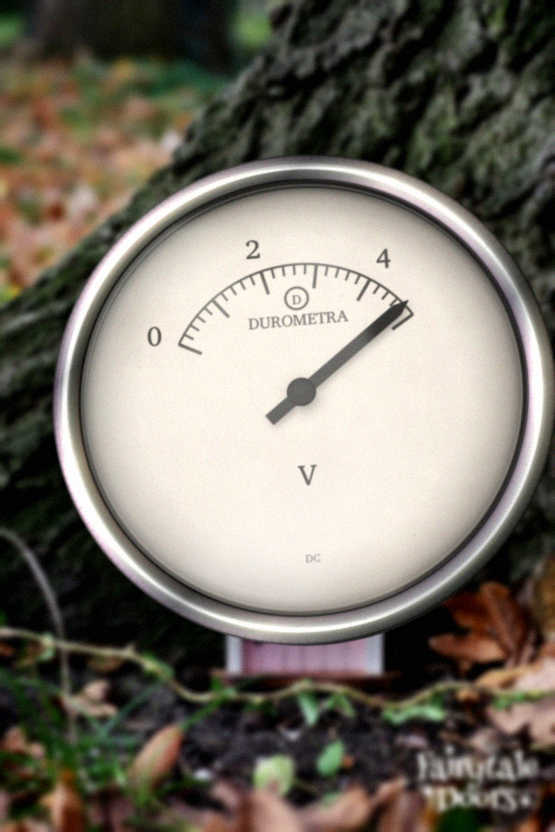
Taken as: 4.8
